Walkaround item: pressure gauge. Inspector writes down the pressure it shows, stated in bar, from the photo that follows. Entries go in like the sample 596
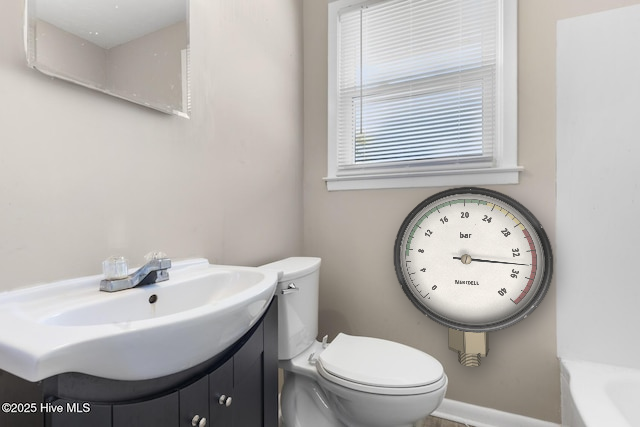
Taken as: 34
